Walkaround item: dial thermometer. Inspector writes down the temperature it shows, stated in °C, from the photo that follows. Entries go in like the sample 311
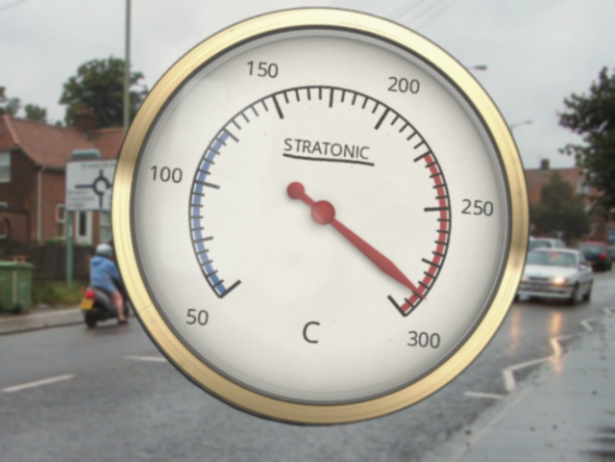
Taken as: 290
